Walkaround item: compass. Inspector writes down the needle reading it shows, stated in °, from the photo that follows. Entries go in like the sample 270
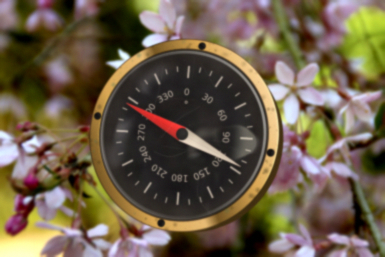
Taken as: 295
